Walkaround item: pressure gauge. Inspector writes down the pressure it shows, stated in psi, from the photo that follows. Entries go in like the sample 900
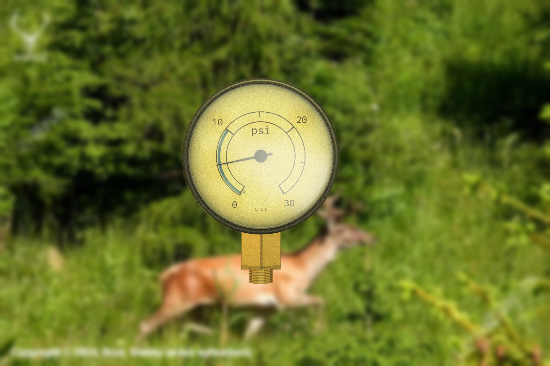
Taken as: 5
